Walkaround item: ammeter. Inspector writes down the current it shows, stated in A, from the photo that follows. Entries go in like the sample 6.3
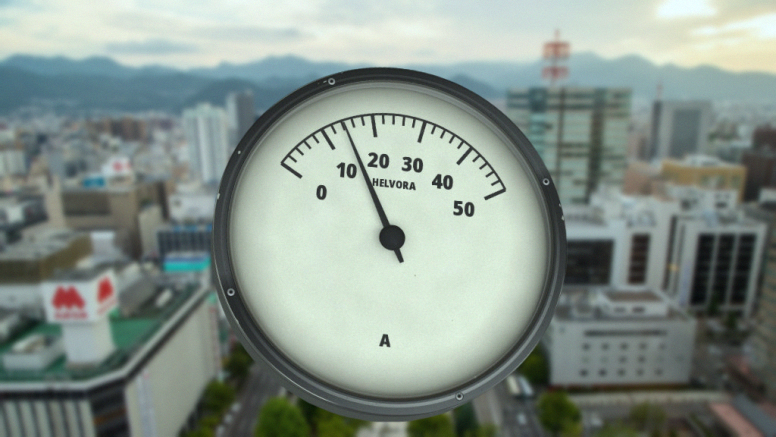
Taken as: 14
